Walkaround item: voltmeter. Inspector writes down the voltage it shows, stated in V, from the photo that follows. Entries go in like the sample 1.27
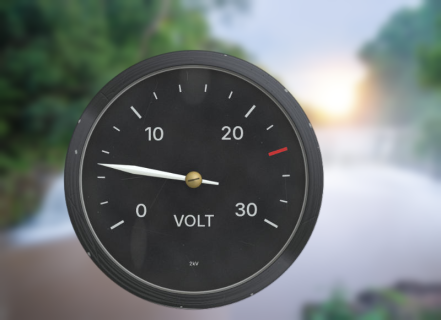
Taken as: 5
